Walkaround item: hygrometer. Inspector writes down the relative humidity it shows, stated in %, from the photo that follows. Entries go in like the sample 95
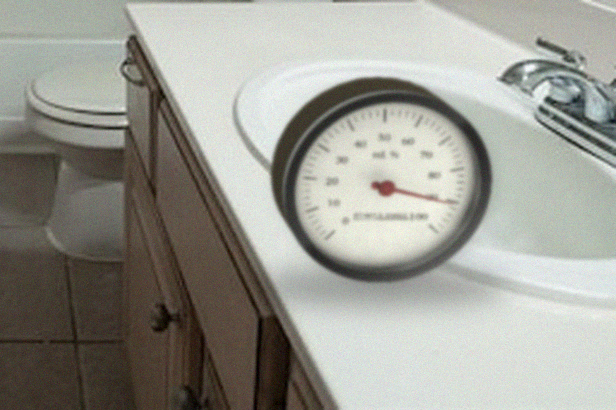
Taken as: 90
